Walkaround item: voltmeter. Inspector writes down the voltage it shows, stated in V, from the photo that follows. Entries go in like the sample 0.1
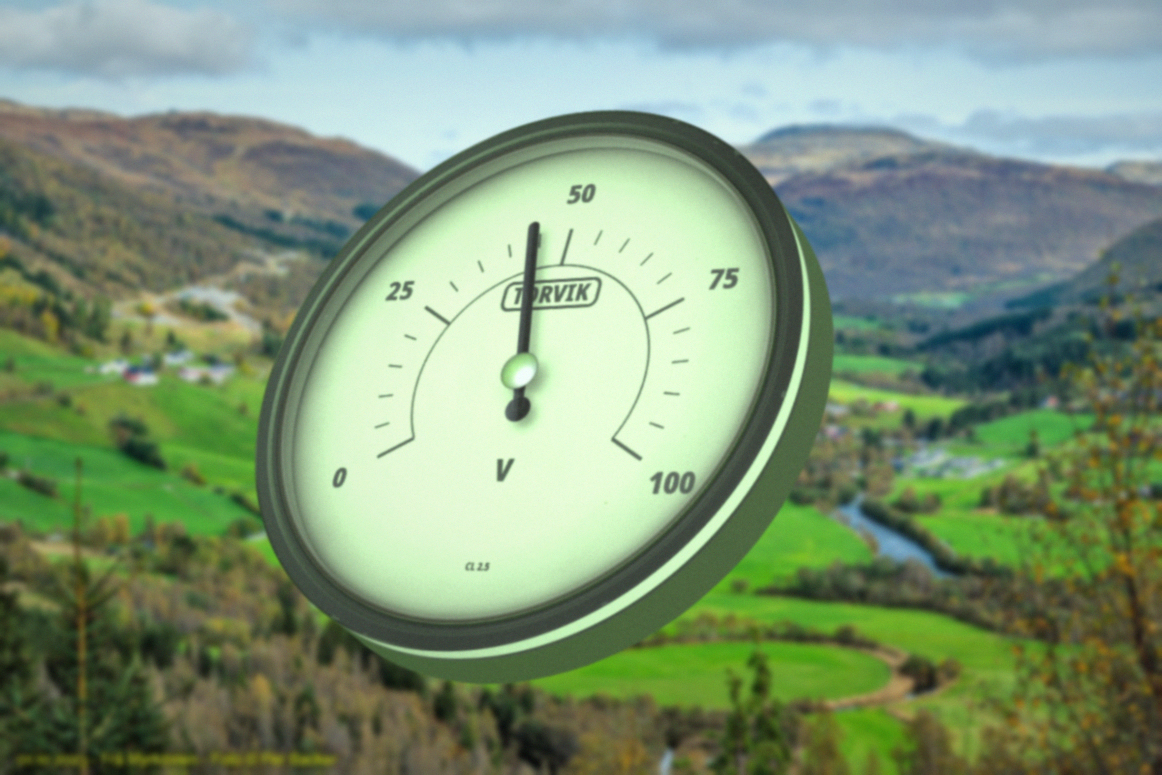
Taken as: 45
